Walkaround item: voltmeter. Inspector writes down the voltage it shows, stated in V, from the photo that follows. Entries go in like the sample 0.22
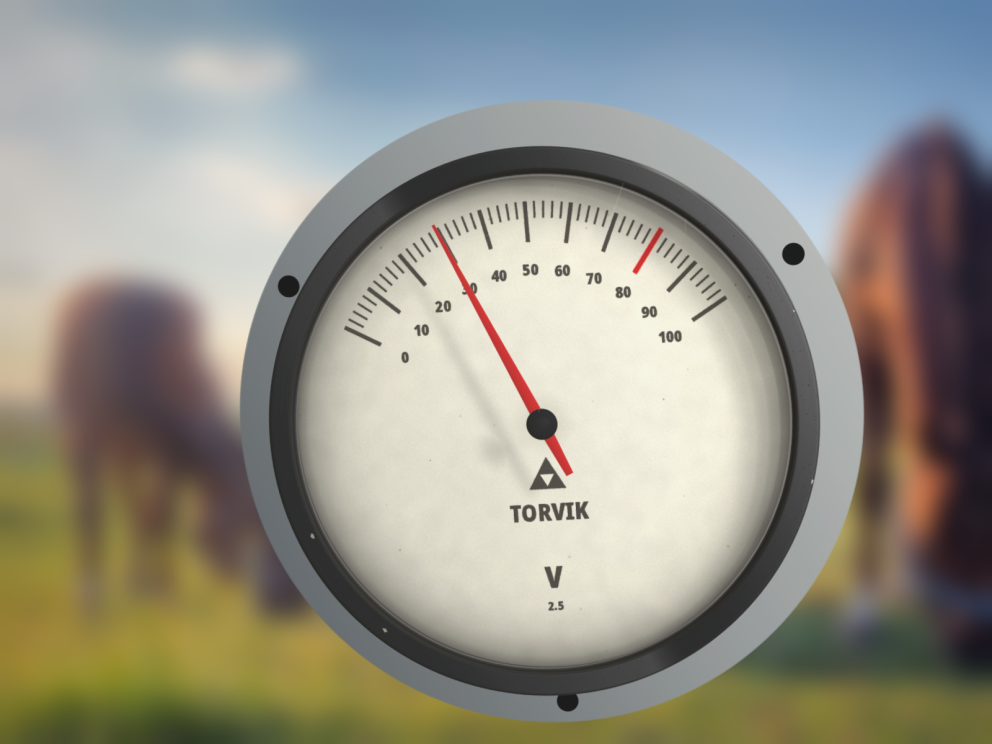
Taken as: 30
